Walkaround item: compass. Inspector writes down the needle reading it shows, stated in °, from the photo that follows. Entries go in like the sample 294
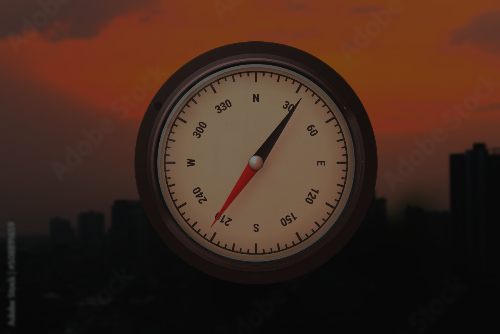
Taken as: 215
